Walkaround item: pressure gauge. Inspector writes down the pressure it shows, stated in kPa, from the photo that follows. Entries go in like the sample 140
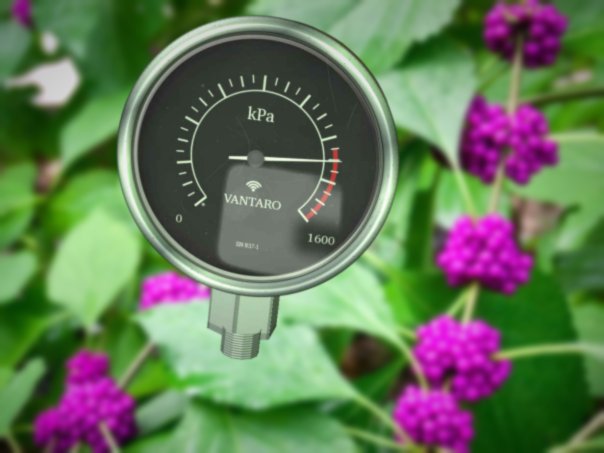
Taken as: 1300
